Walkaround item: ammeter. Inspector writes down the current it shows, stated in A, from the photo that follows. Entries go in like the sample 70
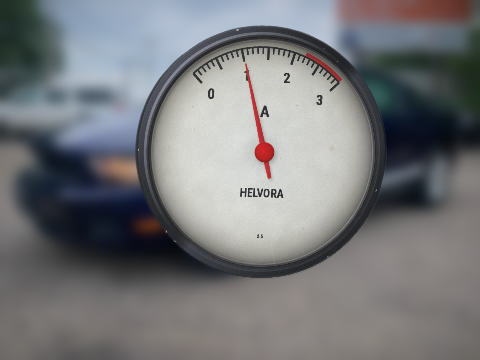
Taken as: 1
